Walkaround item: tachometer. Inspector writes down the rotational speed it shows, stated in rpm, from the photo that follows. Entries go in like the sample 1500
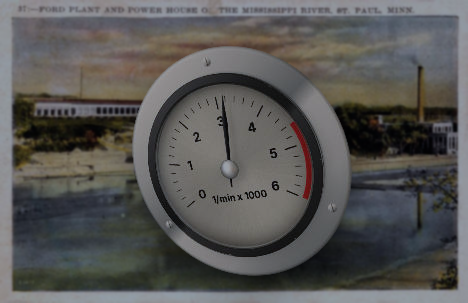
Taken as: 3200
